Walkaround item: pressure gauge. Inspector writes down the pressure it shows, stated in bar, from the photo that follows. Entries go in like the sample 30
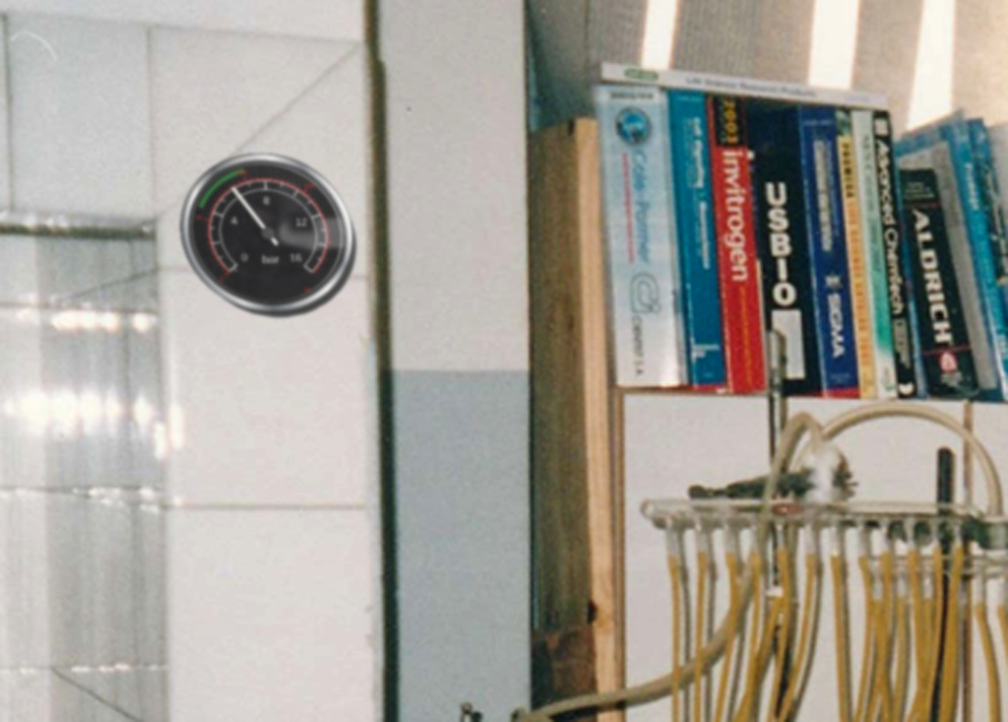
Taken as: 6
